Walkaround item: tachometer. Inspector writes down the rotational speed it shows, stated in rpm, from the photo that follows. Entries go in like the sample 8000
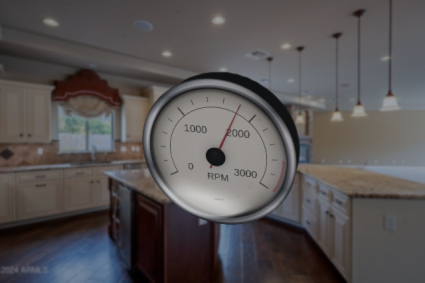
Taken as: 1800
